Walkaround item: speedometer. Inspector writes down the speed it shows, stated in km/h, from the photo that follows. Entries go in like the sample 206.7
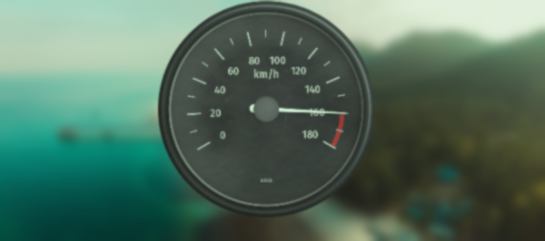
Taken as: 160
